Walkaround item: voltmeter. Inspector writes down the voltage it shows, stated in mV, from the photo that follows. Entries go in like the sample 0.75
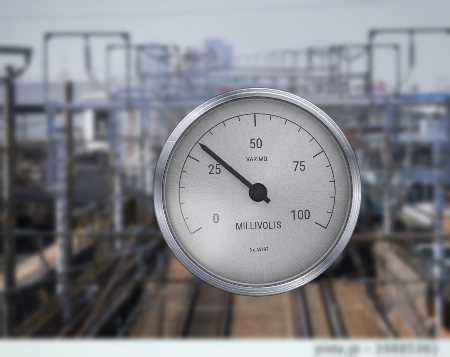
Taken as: 30
